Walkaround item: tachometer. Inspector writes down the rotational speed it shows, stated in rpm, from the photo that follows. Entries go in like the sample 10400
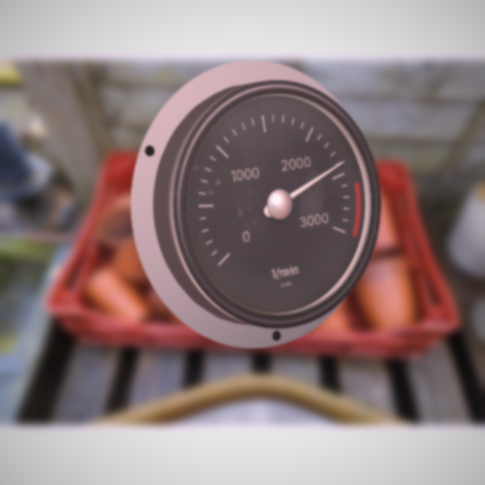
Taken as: 2400
